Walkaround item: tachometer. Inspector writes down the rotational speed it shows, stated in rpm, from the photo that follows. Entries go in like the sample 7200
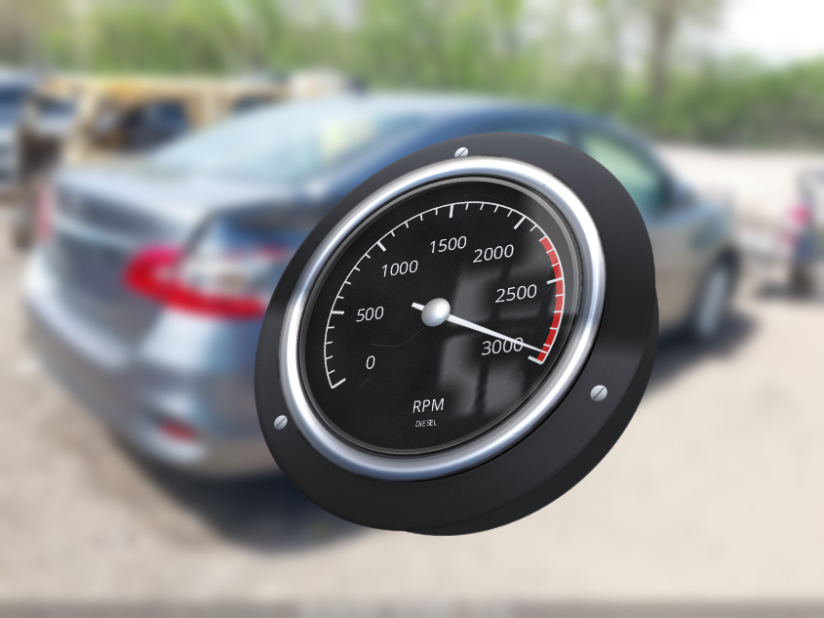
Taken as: 2950
